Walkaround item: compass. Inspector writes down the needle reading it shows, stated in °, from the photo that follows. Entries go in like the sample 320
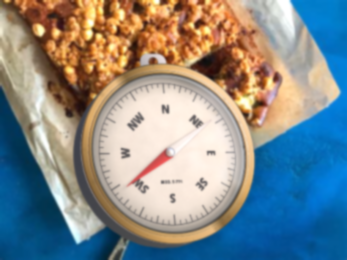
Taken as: 235
